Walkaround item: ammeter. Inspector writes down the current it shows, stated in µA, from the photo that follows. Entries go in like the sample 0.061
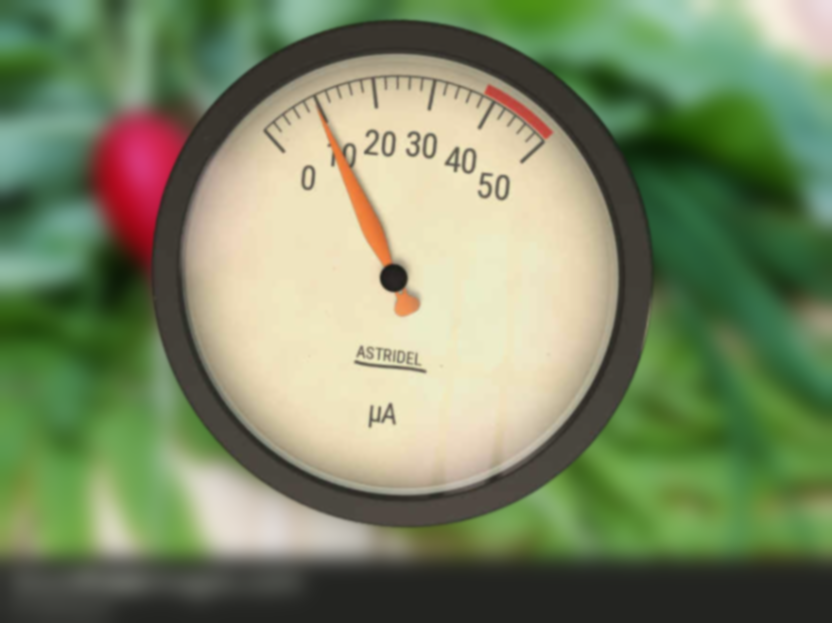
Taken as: 10
